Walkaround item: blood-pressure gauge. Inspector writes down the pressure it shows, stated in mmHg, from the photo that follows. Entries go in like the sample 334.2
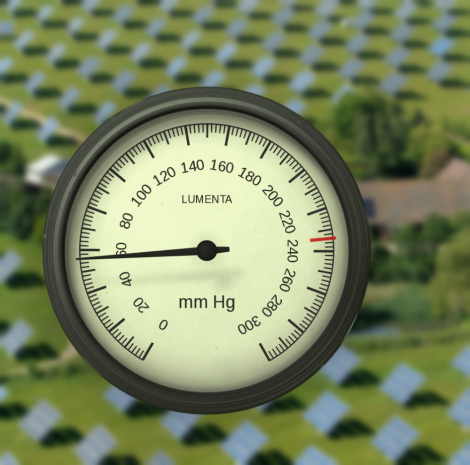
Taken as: 56
